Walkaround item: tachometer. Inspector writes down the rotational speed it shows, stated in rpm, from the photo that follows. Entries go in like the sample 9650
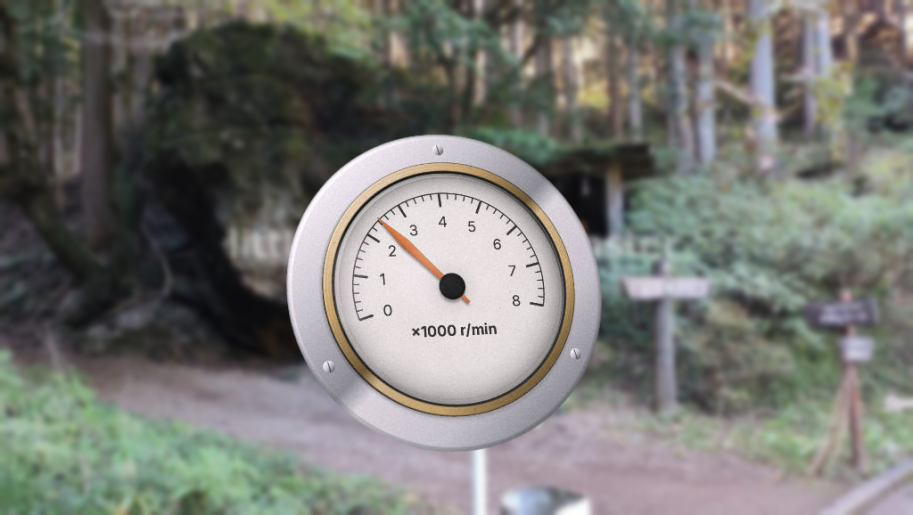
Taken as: 2400
